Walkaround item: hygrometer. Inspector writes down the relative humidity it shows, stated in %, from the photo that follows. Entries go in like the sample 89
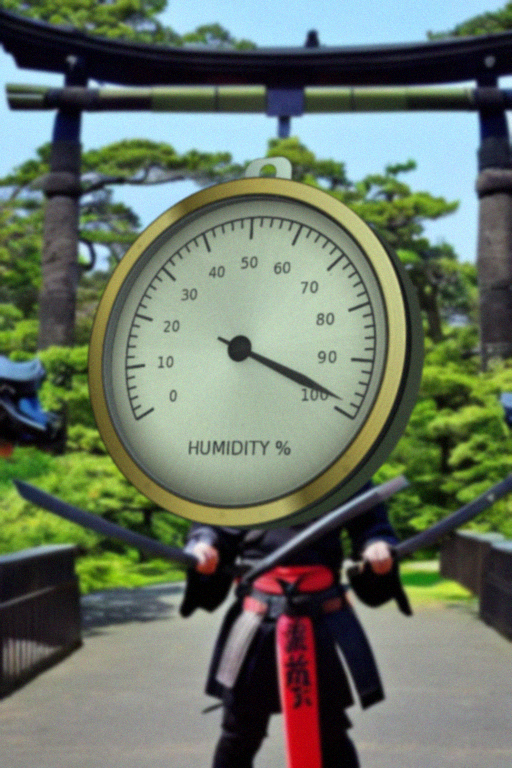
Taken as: 98
